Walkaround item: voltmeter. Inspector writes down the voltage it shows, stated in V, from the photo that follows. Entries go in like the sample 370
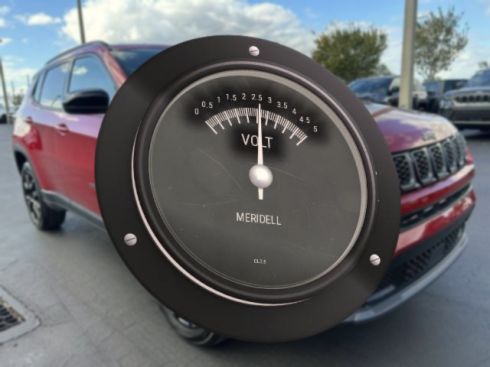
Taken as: 2.5
